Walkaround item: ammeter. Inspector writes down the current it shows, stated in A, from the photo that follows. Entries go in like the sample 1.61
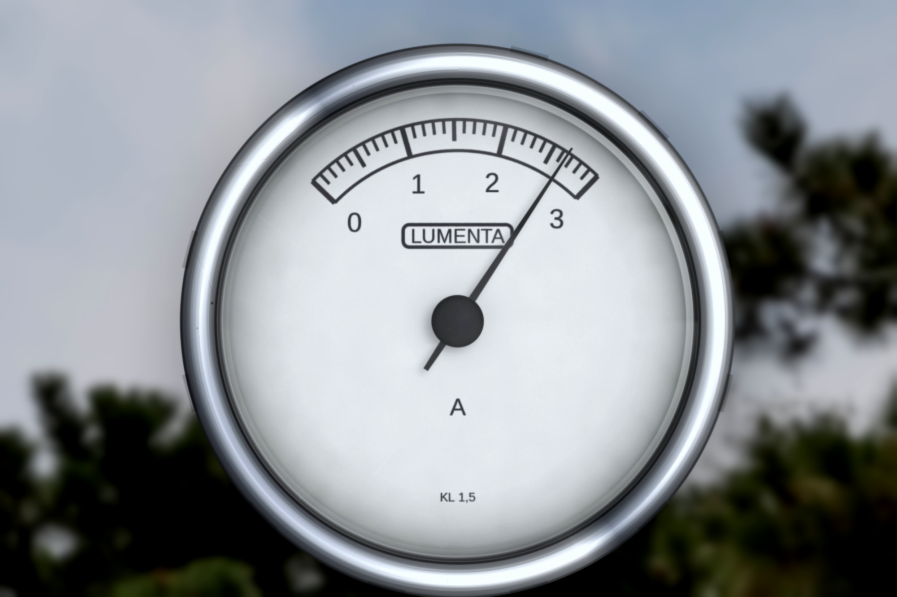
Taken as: 2.65
